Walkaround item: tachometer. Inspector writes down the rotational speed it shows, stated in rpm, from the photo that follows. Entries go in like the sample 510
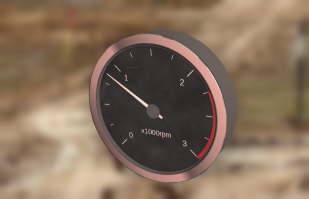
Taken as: 875
